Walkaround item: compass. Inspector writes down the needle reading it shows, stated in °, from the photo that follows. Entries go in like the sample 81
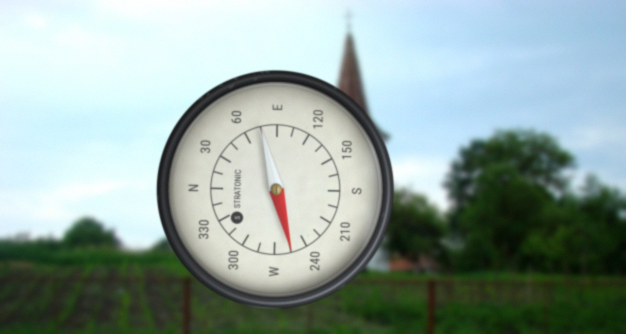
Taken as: 255
